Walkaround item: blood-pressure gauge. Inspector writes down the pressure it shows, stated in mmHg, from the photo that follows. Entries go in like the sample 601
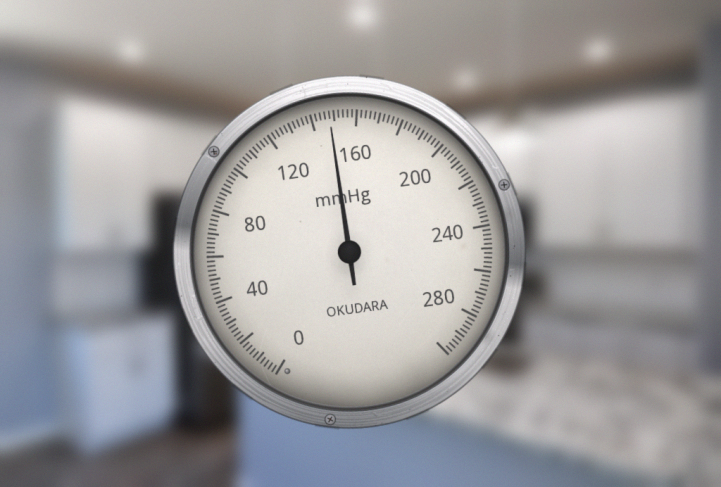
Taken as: 148
